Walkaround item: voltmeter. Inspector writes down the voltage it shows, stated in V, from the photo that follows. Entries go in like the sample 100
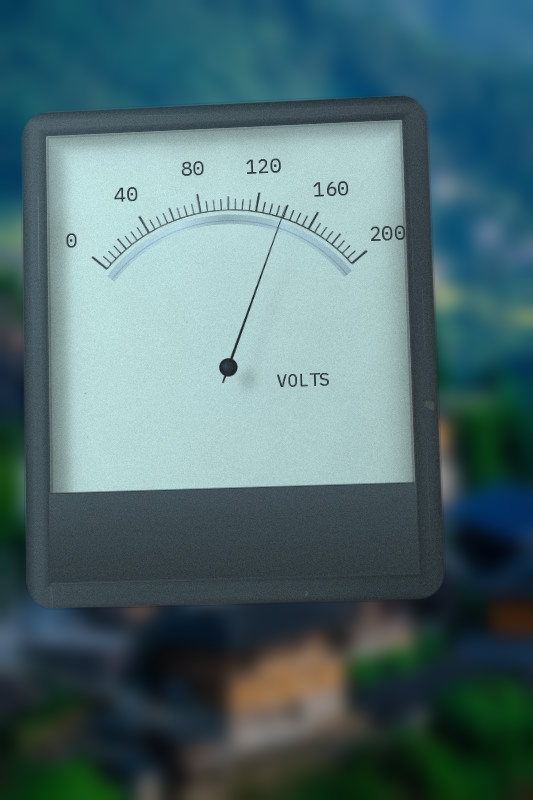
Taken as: 140
